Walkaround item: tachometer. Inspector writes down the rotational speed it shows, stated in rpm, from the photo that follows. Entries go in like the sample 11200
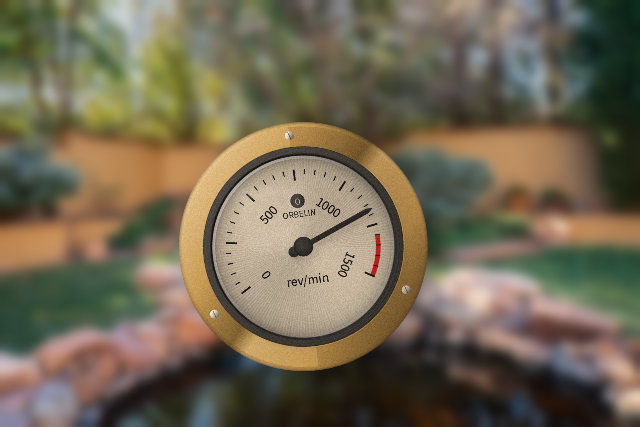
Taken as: 1175
